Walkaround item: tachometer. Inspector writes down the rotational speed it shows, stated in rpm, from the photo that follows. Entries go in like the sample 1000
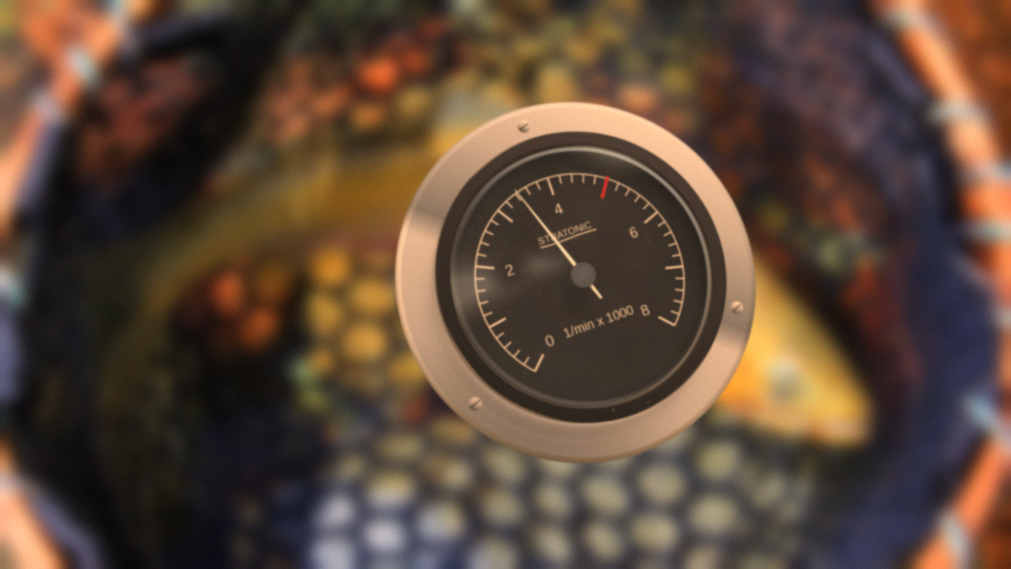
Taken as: 3400
